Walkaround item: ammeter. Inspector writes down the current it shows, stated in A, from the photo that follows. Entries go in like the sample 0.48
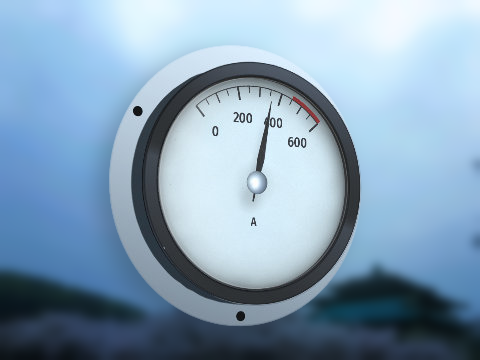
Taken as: 350
